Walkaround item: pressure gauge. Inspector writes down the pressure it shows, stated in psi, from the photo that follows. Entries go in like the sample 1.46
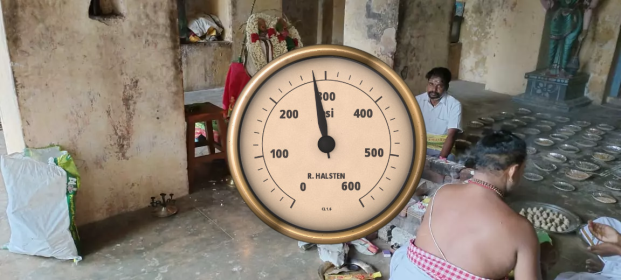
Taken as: 280
